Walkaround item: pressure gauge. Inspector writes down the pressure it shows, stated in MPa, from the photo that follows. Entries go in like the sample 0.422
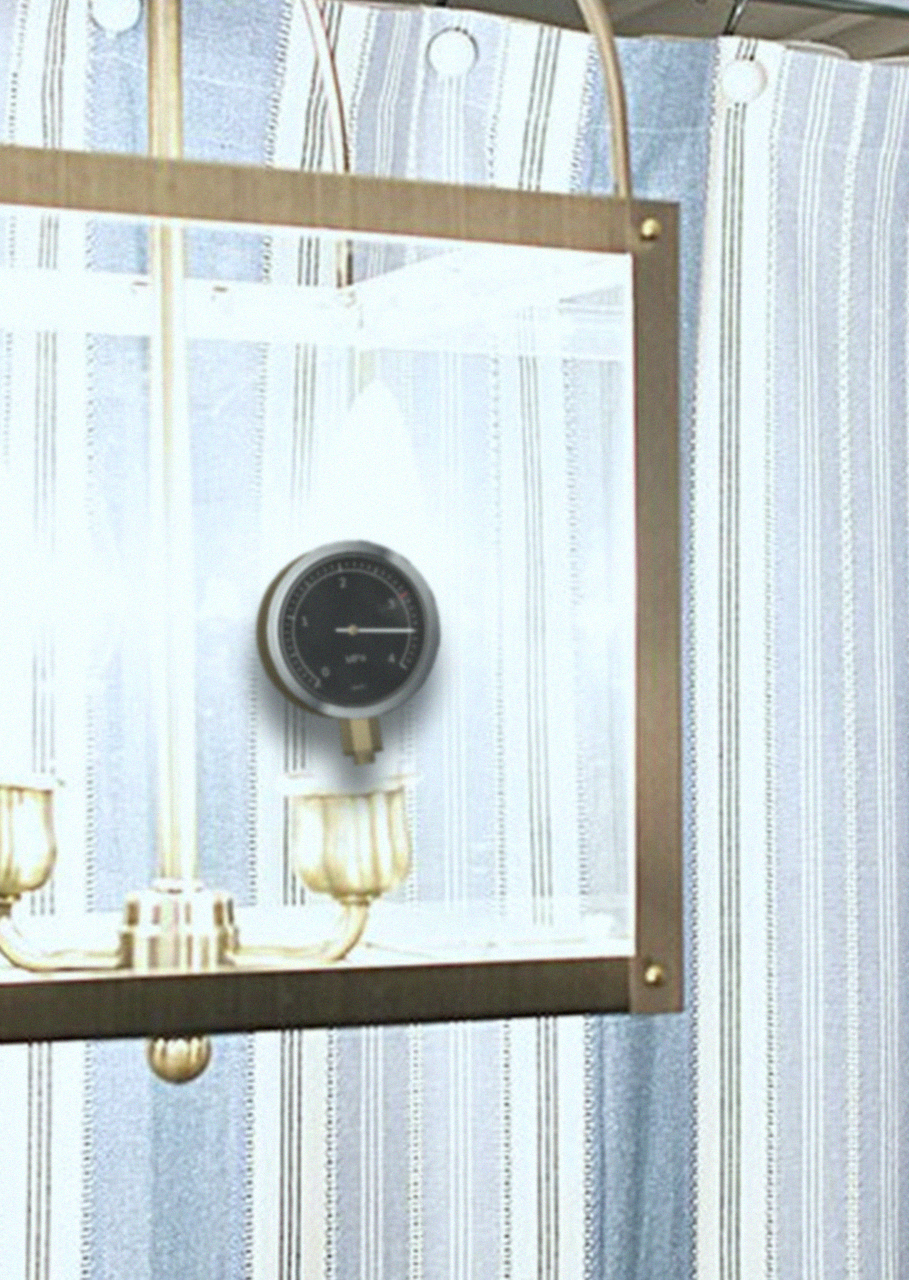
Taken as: 3.5
